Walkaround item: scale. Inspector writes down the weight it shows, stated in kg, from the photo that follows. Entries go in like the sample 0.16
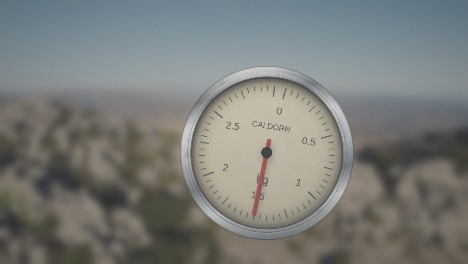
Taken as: 1.5
